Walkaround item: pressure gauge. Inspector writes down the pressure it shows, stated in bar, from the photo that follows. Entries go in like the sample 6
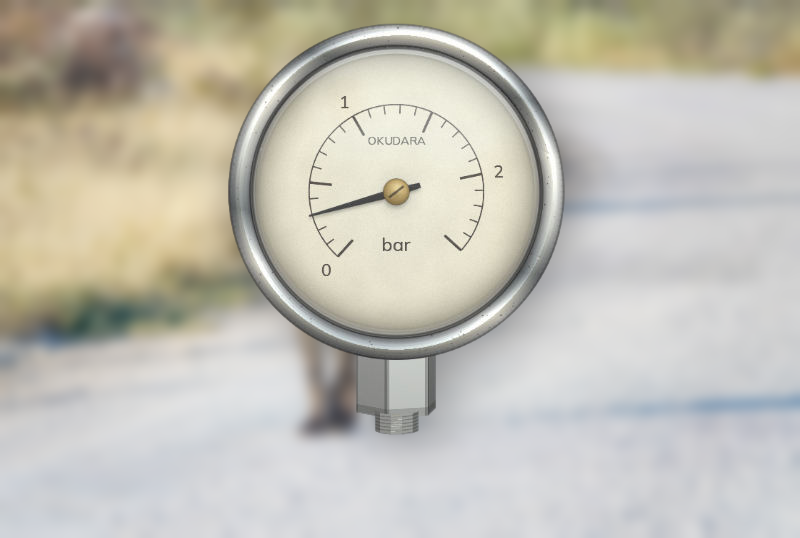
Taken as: 0.3
